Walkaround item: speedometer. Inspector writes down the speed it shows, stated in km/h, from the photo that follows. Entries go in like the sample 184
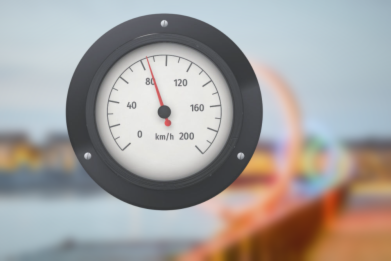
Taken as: 85
